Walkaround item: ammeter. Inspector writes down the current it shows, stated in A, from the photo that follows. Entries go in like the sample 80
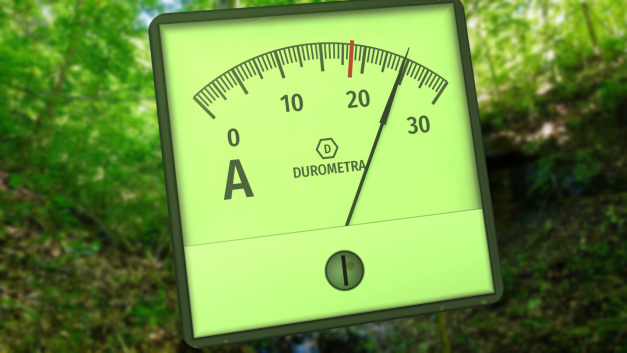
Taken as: 24.5
